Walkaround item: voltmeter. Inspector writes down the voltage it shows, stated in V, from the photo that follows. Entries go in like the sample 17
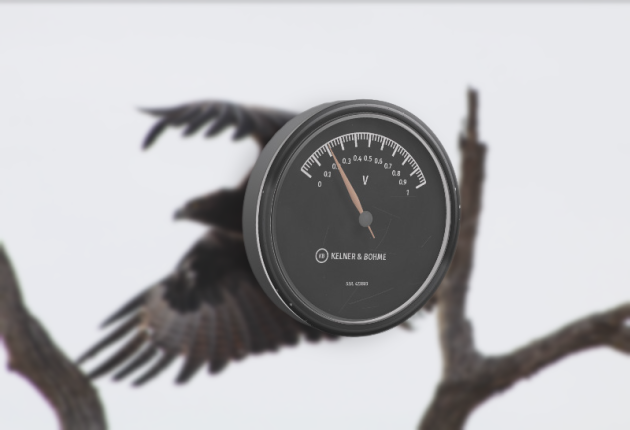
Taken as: 0.2
